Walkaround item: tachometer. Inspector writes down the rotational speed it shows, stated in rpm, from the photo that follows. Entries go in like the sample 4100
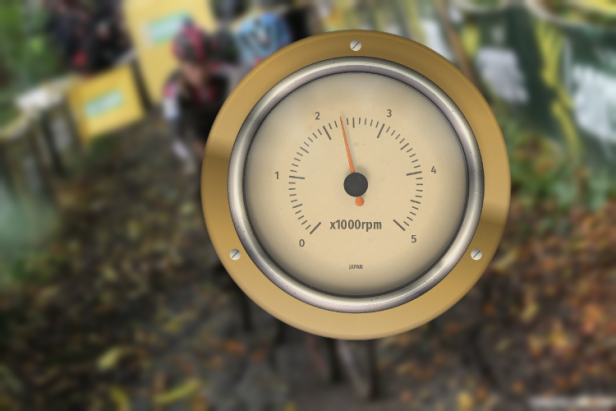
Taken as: 2300
